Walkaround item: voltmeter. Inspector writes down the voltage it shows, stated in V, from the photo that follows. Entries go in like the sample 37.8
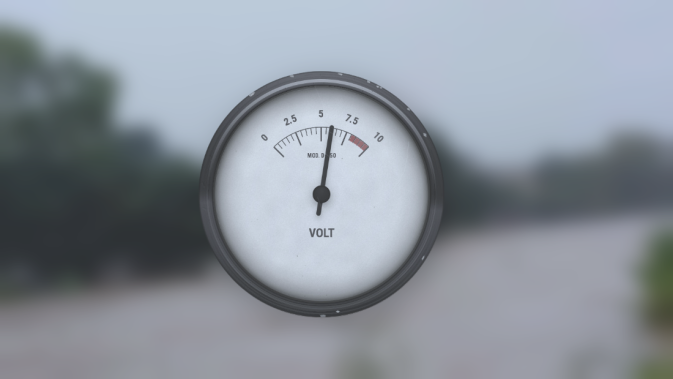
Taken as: 6
